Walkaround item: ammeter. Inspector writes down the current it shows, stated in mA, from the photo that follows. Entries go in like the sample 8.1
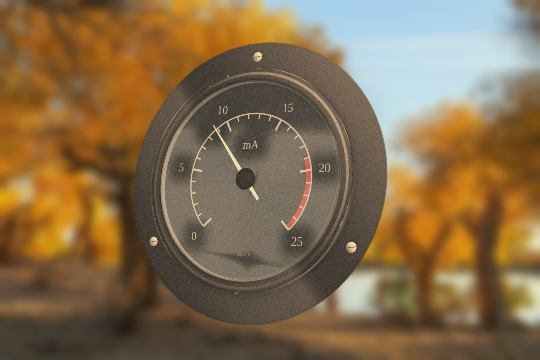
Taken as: 9
